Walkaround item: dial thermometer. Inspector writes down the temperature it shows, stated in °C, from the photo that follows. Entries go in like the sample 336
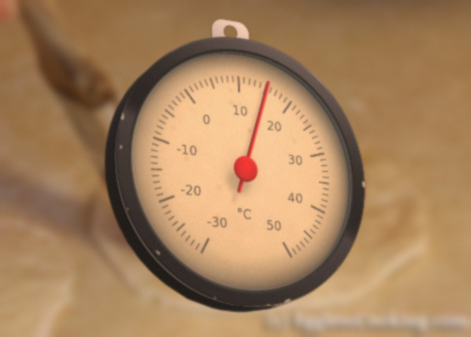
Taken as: 15
